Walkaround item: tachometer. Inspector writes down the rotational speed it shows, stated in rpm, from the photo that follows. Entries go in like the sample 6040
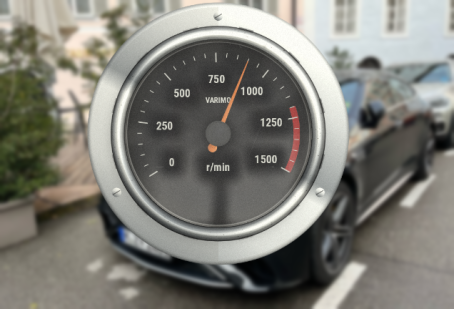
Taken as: 900
